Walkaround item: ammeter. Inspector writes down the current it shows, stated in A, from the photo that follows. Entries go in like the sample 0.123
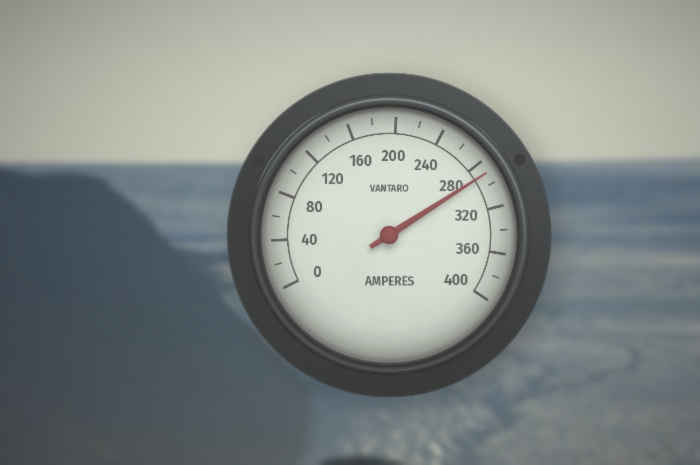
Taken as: 290
